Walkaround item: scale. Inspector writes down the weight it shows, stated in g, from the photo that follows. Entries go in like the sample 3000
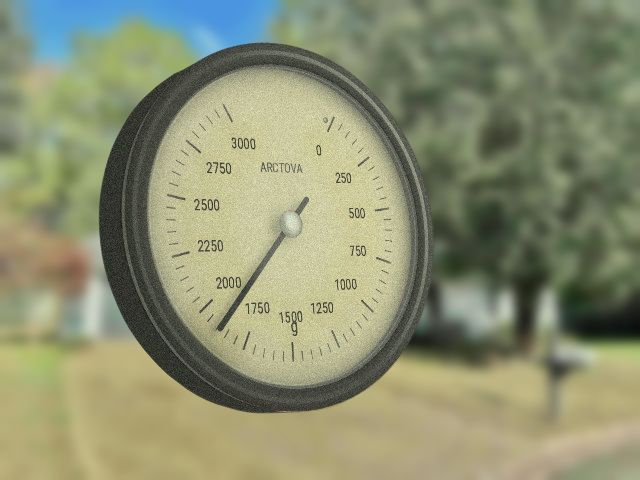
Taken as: 1900
